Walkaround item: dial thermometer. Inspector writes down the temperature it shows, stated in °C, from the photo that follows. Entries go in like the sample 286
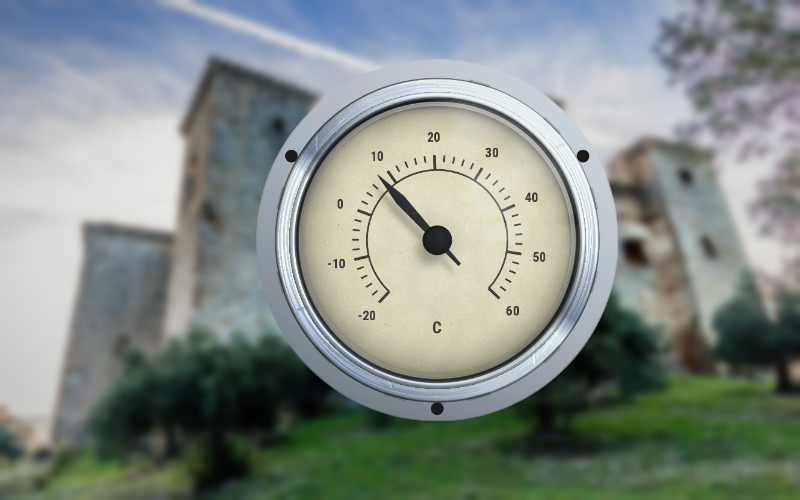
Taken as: 8
